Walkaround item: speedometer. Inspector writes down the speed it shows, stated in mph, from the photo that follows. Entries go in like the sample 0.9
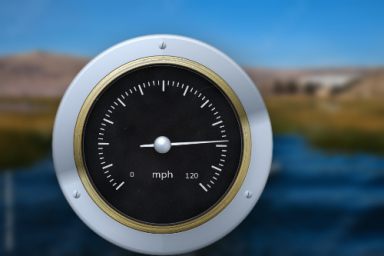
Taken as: 98
